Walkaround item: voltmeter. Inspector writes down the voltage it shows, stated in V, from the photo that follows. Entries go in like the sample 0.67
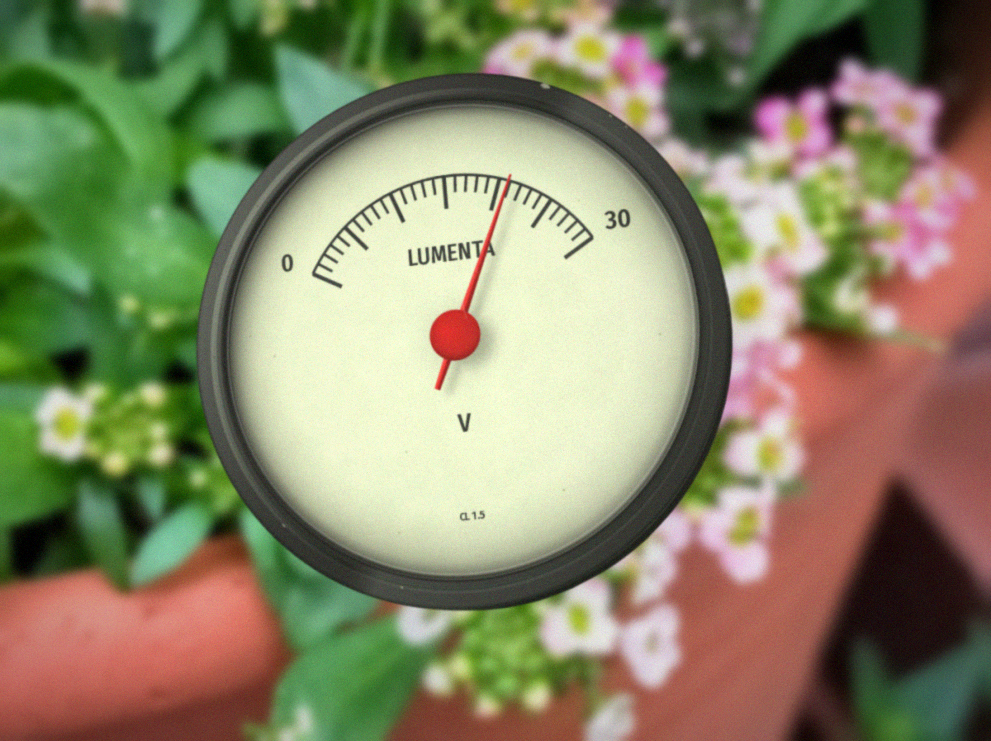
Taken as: 21
